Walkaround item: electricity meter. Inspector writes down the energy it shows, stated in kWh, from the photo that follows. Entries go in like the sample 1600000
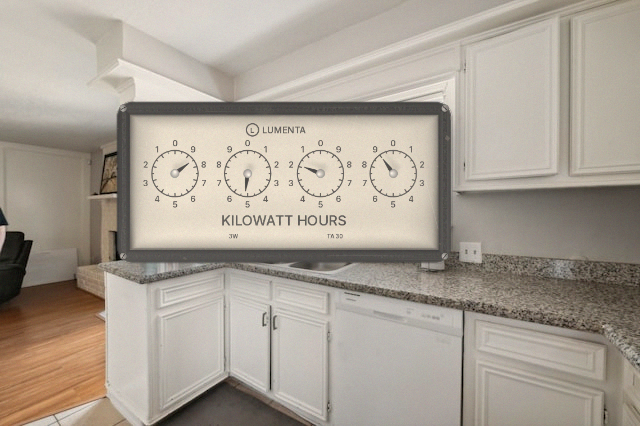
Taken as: 8519
